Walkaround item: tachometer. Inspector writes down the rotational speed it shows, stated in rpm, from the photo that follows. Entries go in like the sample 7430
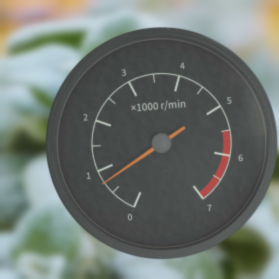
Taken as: 750
